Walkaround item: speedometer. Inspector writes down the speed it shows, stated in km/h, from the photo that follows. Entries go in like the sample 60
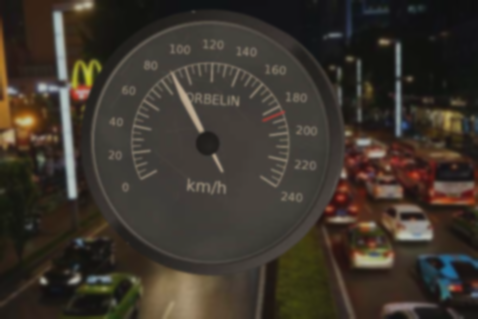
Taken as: 90
